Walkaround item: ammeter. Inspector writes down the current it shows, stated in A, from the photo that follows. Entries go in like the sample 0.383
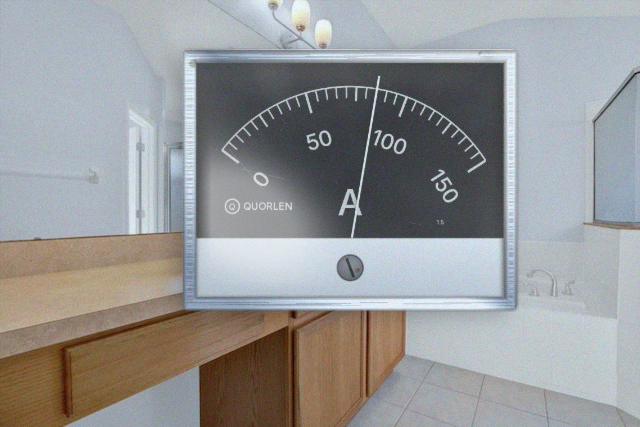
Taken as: 85
